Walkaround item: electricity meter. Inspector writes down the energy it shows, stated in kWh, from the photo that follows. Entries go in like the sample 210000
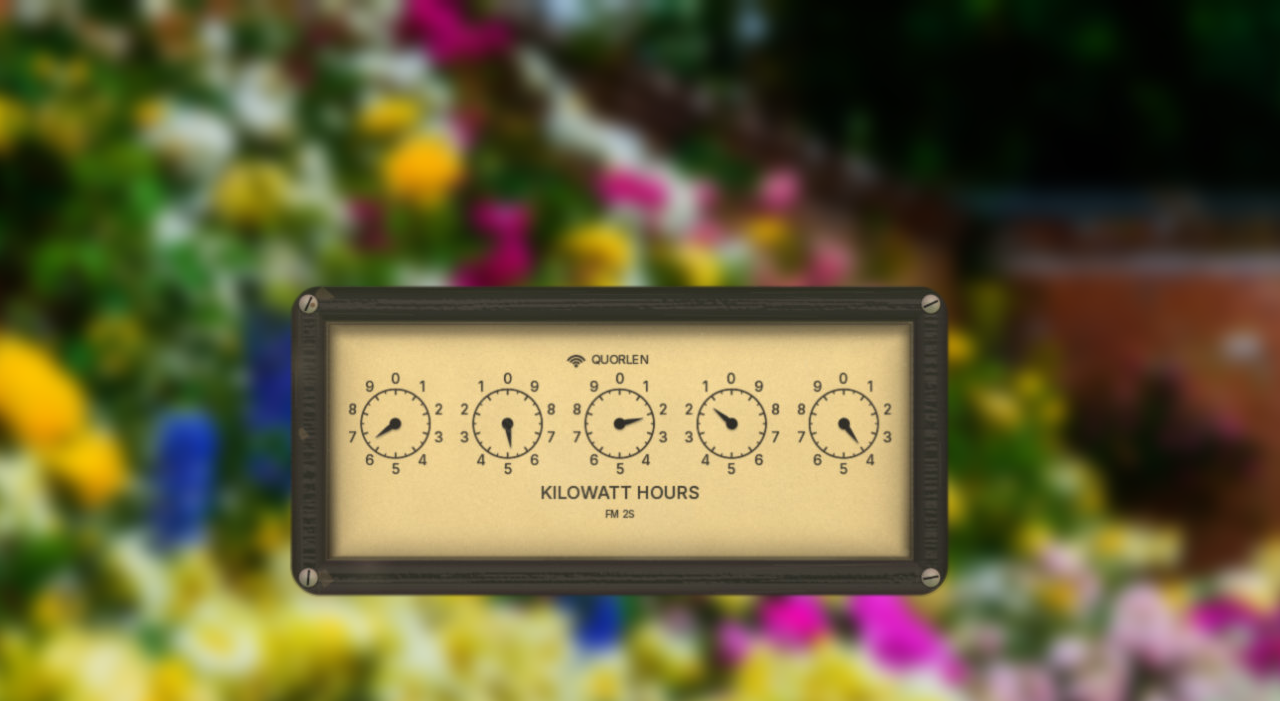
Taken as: 65214
